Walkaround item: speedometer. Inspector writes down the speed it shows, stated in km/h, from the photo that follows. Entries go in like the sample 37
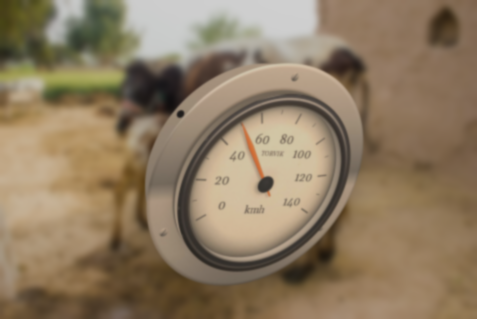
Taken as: 50
